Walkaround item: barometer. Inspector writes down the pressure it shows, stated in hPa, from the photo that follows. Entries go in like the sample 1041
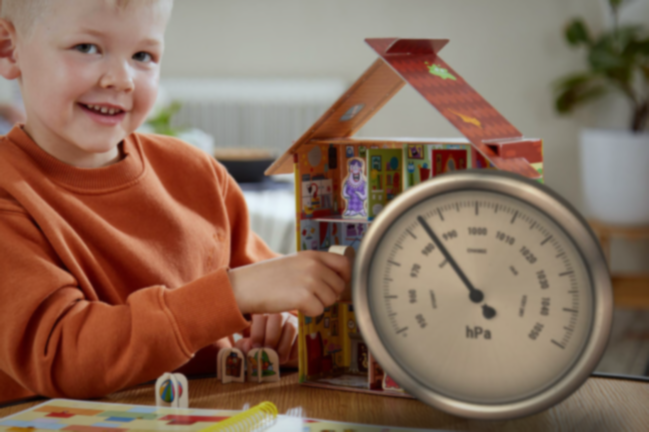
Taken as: 985
